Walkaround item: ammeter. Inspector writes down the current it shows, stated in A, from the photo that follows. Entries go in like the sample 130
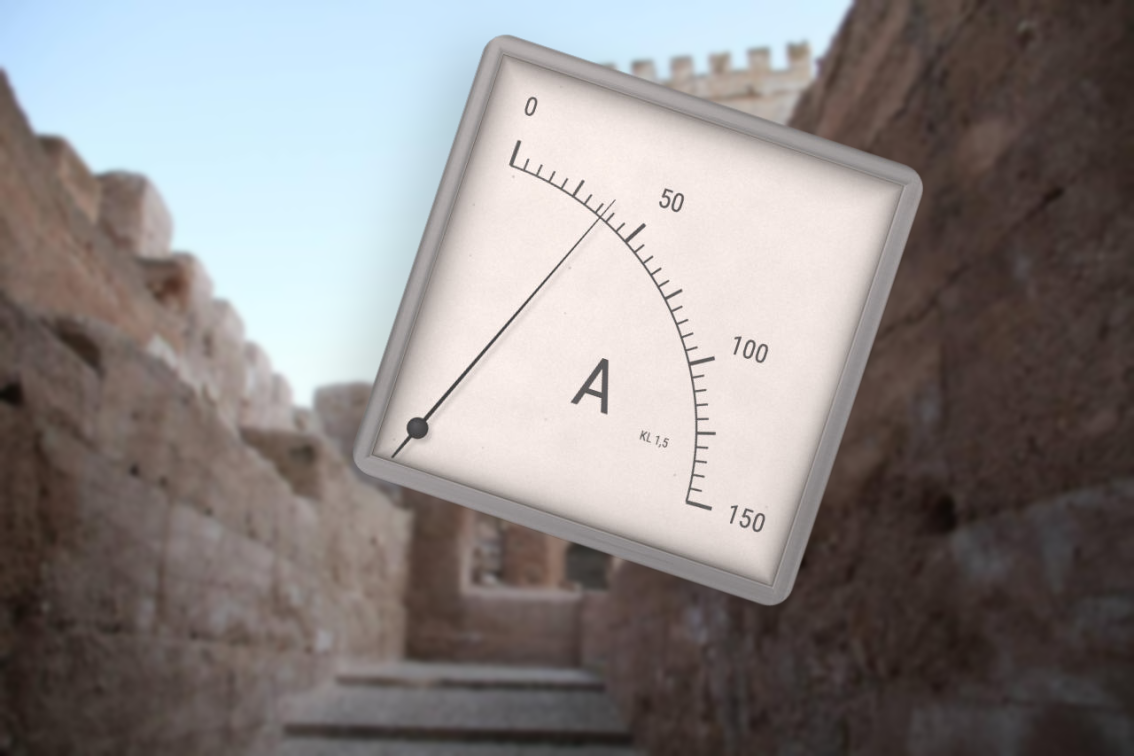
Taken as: 37.5
